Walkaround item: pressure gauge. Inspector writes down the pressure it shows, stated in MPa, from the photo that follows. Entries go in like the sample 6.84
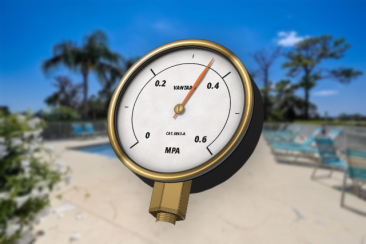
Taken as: 0.35
